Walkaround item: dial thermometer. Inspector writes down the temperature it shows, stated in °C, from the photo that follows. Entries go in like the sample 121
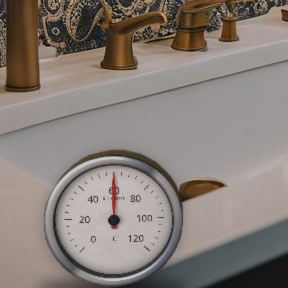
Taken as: 60
